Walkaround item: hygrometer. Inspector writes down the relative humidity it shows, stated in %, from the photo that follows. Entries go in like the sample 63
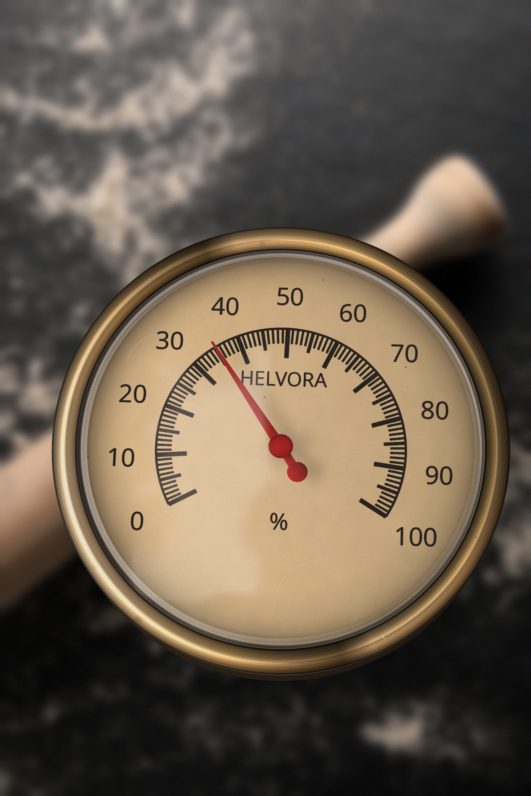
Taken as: 35
